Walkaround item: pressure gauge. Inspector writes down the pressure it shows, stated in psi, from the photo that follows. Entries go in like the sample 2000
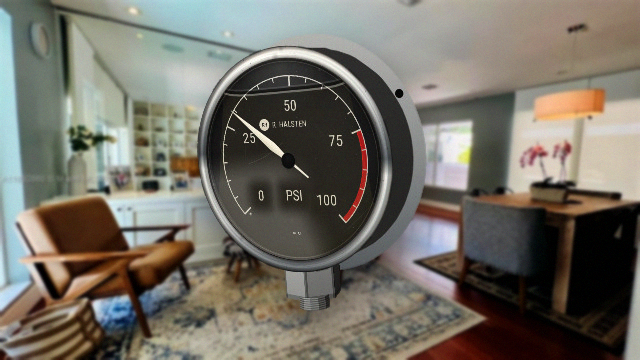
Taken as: 30
